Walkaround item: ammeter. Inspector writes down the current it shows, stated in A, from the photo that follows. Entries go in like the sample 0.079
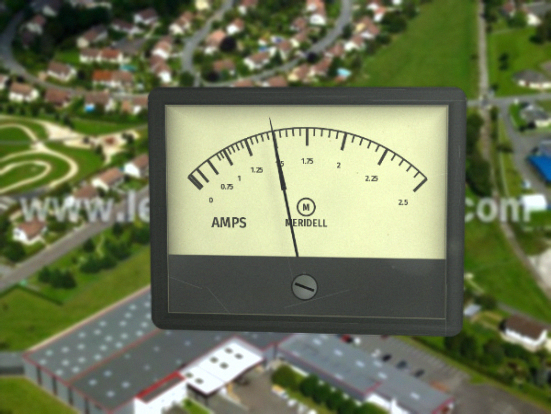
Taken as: 1.5
